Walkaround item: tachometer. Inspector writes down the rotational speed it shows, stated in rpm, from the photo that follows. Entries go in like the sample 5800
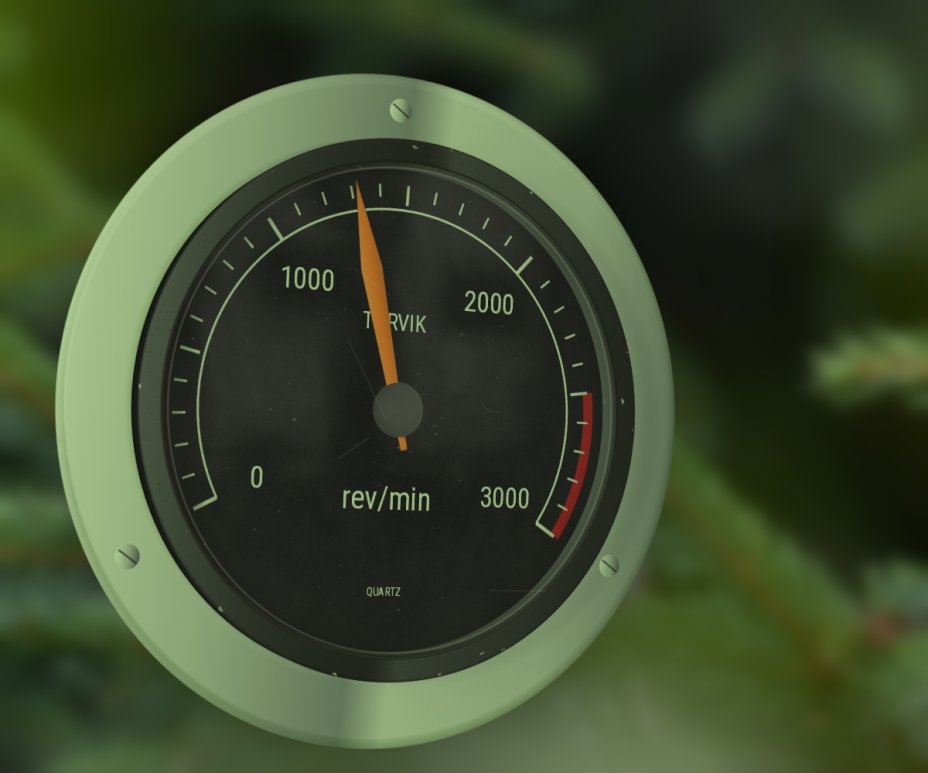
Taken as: 1300
